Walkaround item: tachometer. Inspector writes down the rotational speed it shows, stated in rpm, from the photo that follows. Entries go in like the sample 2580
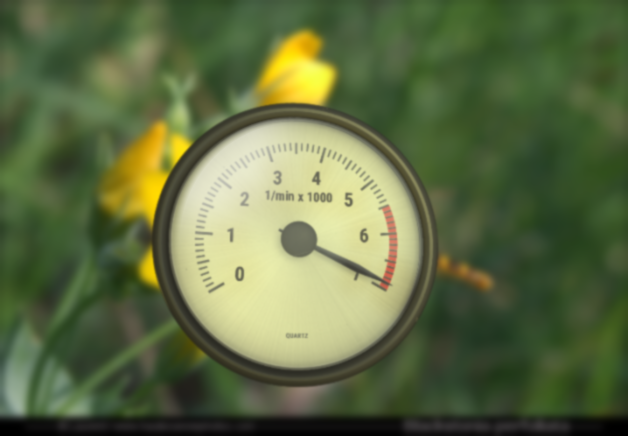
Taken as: 6900
